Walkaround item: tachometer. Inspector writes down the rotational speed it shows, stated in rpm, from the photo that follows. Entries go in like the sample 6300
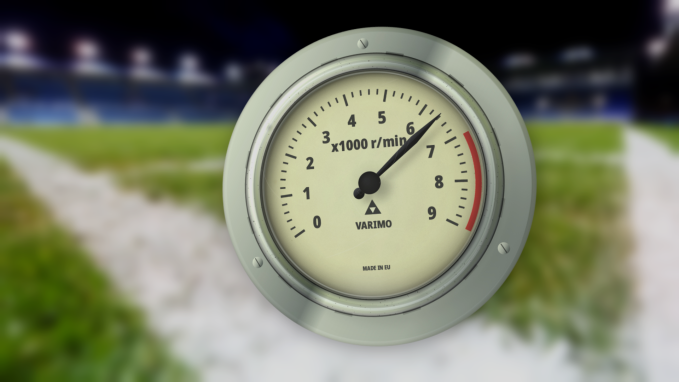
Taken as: 6400
